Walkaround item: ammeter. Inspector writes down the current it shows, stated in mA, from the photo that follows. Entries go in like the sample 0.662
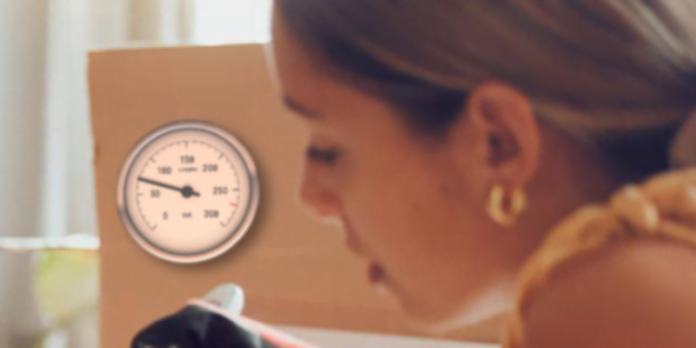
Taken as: 70
